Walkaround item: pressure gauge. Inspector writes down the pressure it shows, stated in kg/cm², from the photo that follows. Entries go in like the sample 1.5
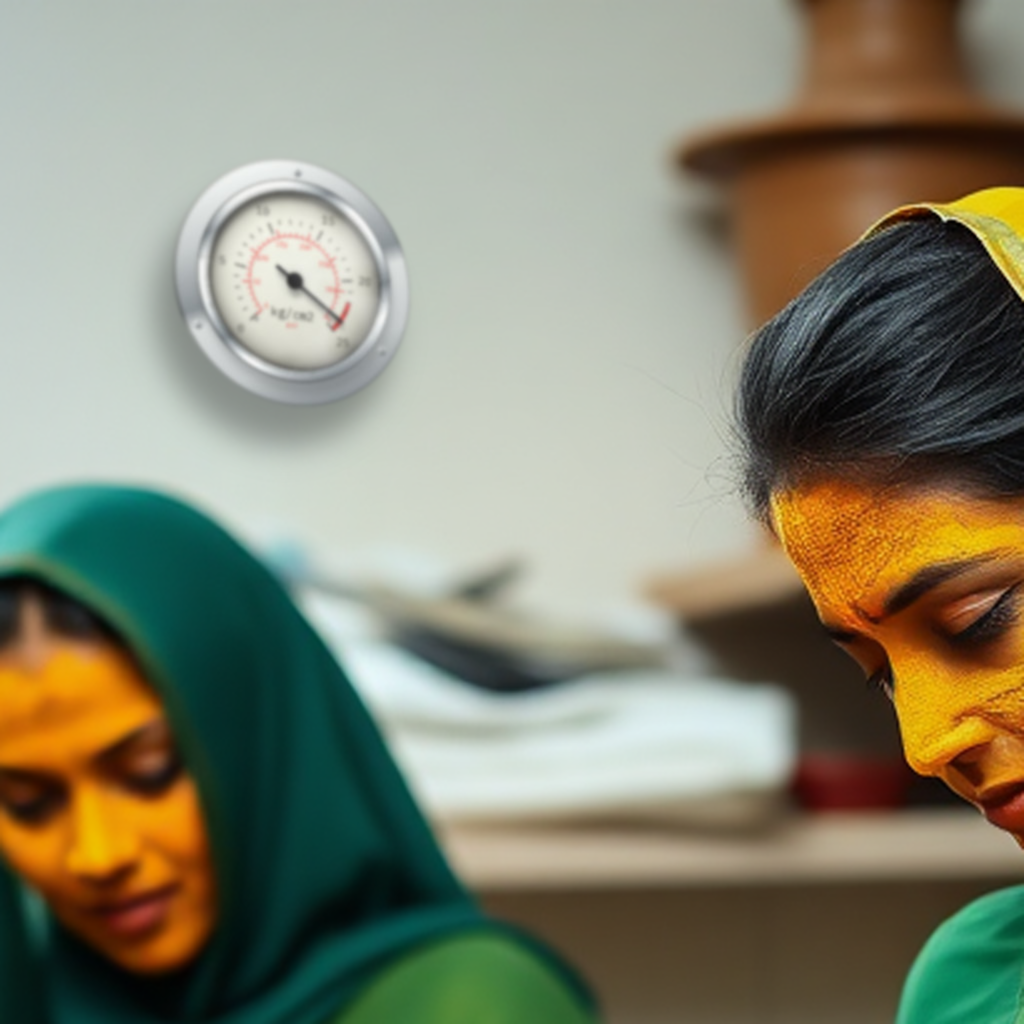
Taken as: 24
